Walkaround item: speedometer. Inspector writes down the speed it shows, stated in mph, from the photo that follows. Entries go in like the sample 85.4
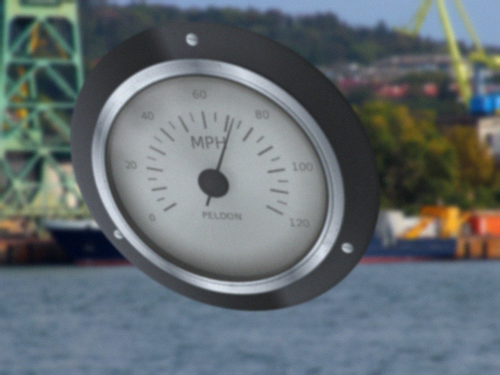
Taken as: 72.5
